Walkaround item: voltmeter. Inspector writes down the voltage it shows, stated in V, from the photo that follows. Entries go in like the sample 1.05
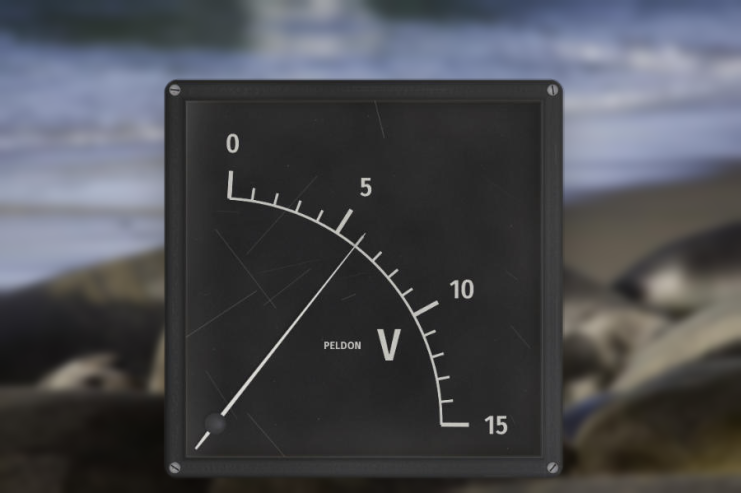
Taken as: 6
